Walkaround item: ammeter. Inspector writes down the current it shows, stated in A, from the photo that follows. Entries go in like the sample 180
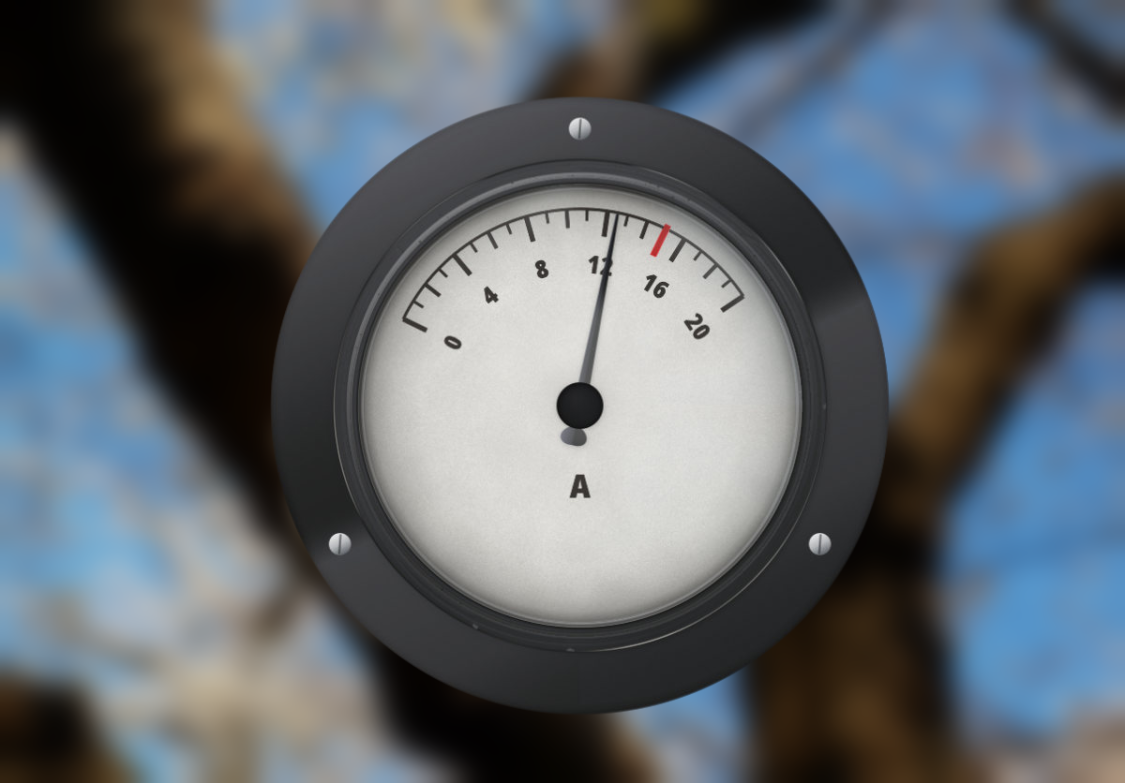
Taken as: 12.5
